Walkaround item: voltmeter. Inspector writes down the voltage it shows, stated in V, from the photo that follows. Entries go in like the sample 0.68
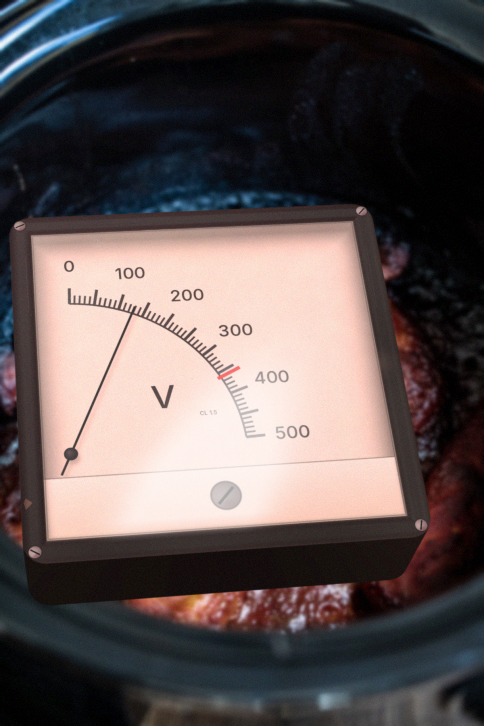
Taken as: 130
